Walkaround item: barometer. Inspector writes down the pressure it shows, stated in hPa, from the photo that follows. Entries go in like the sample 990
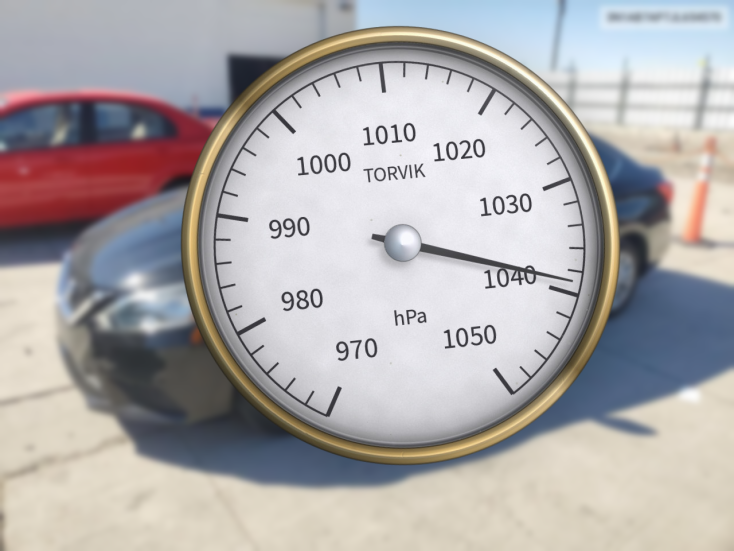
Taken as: 1039
